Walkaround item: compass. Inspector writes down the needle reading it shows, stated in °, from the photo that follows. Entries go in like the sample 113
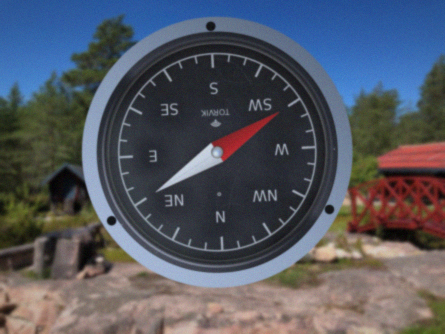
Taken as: 240
